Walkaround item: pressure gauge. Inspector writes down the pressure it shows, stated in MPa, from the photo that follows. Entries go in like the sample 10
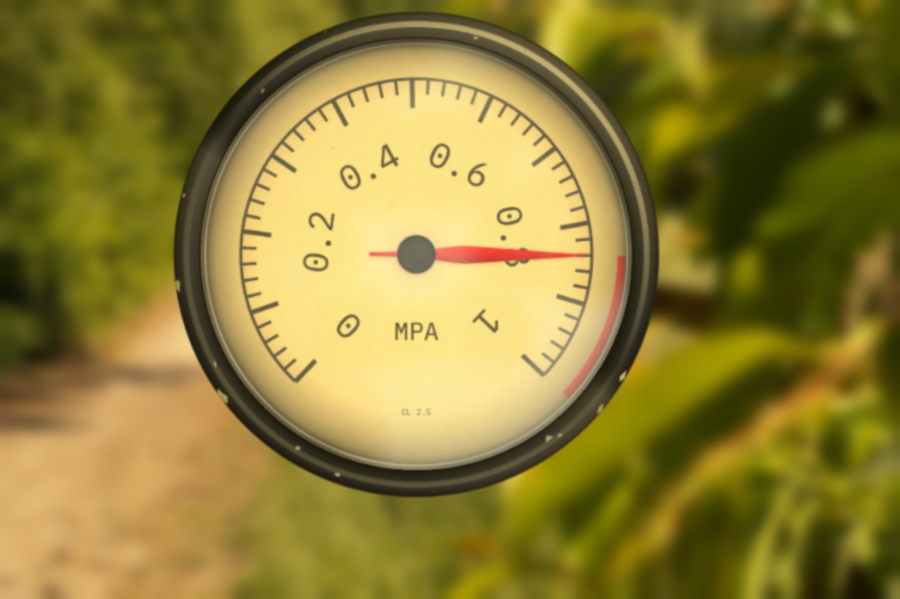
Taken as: 0.84
